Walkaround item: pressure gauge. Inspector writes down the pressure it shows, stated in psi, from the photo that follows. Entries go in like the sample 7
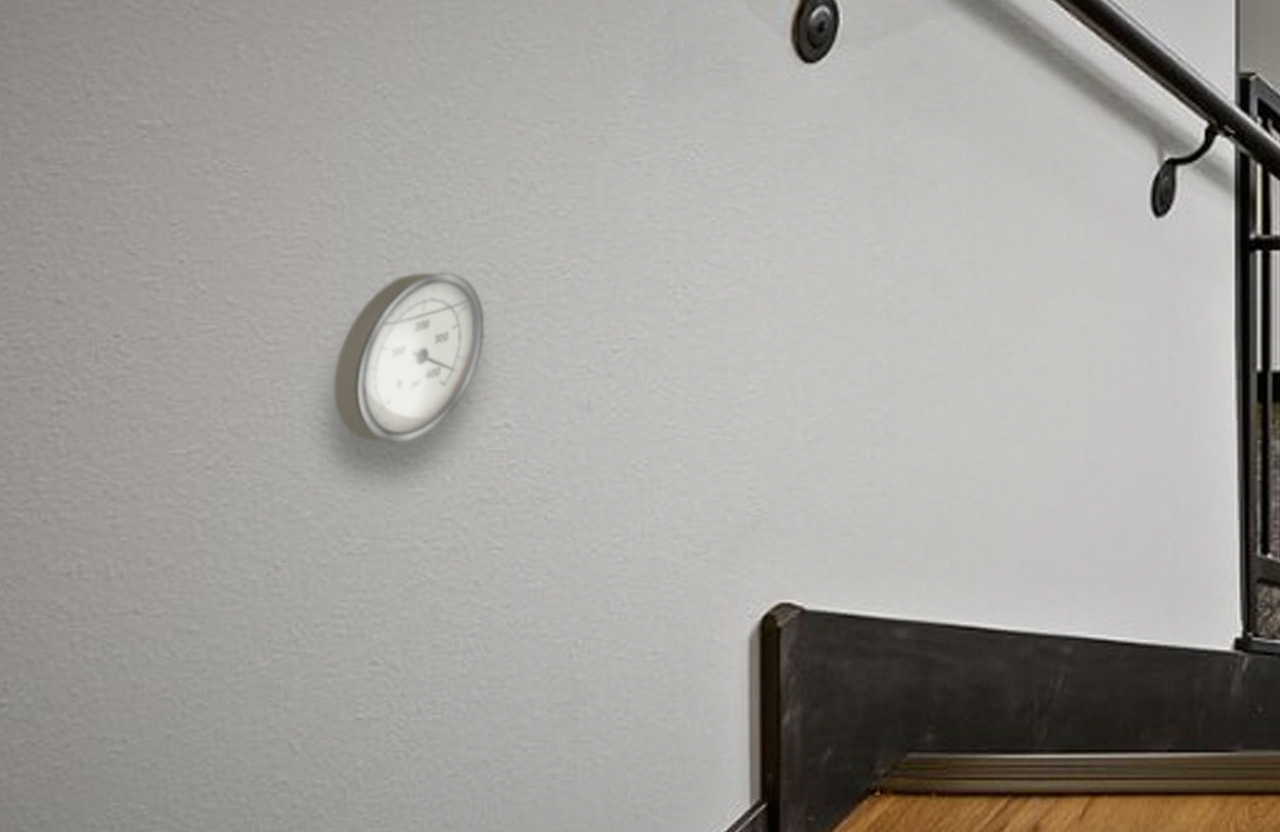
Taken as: 375
